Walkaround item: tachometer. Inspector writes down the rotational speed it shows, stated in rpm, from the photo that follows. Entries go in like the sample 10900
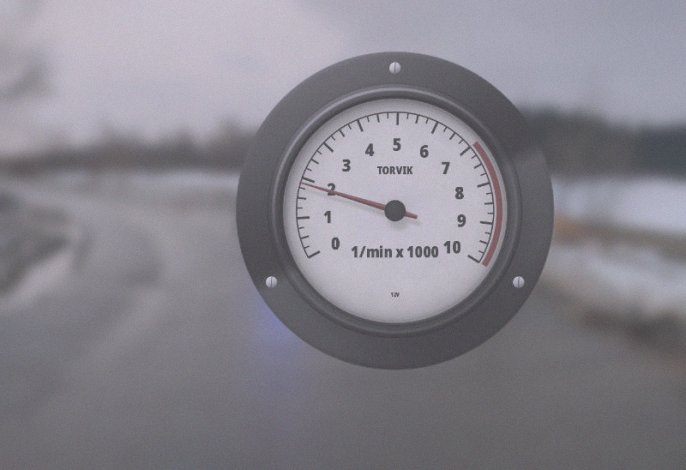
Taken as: 1875
